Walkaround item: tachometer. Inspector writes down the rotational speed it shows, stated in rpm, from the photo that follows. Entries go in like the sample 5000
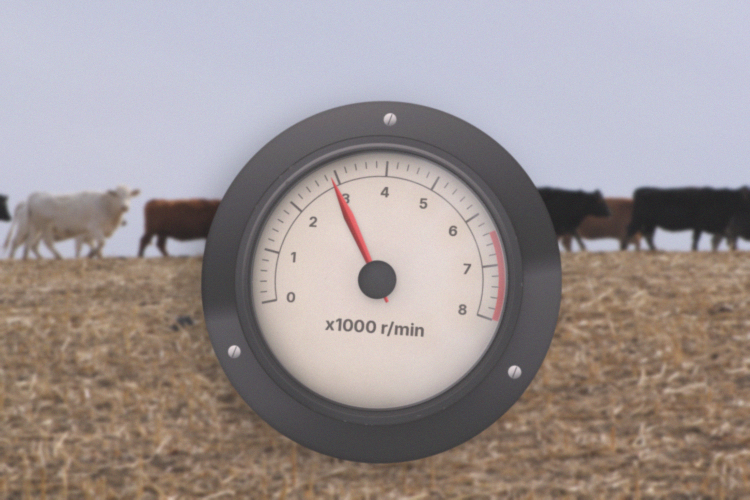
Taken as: 2900
